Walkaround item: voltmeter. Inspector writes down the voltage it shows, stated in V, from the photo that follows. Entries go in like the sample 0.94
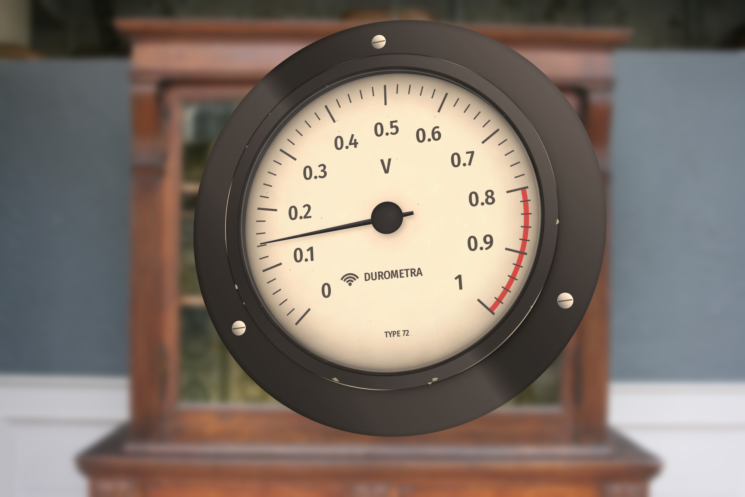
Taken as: 0.14
